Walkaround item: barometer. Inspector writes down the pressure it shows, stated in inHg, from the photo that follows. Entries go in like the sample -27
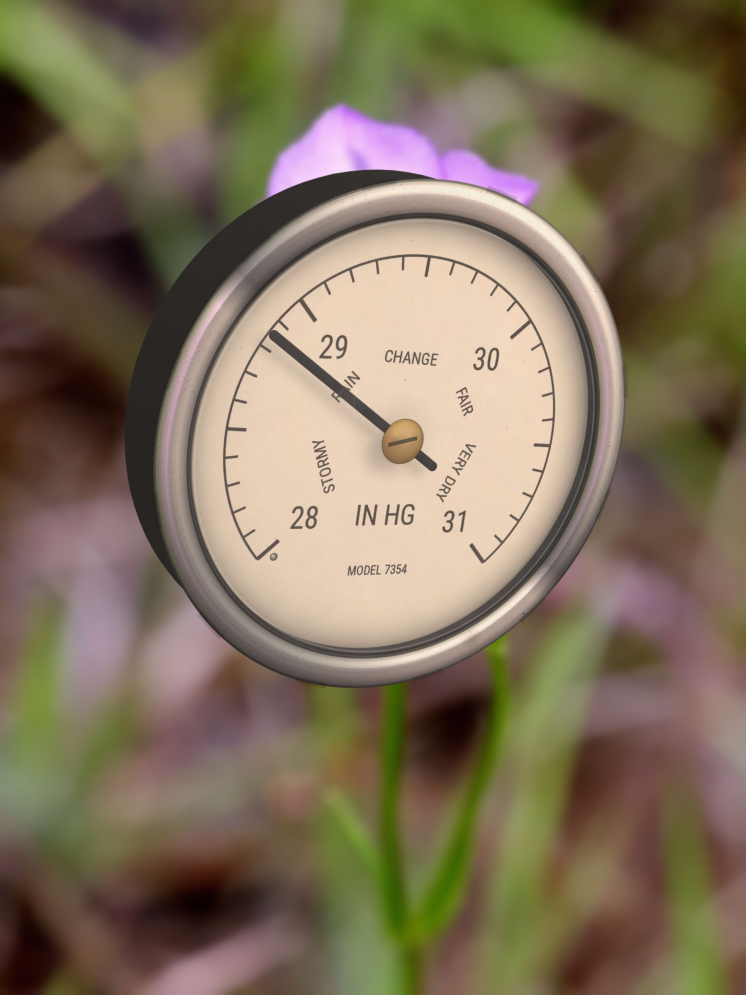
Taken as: 28.85
